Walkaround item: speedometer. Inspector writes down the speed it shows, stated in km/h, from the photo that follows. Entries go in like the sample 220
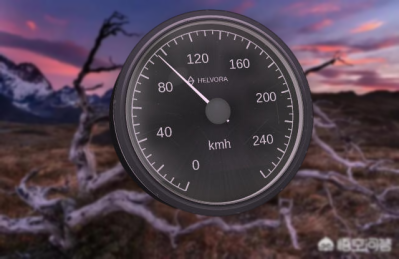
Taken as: 95
